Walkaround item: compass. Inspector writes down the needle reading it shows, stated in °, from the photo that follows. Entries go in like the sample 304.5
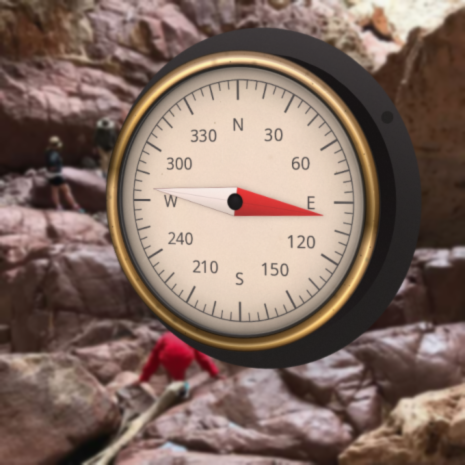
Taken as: 97.5
